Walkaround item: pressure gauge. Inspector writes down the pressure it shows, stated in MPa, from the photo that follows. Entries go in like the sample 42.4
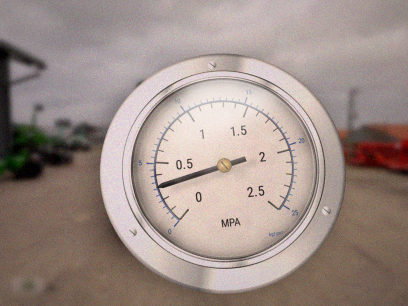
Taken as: 0.3
